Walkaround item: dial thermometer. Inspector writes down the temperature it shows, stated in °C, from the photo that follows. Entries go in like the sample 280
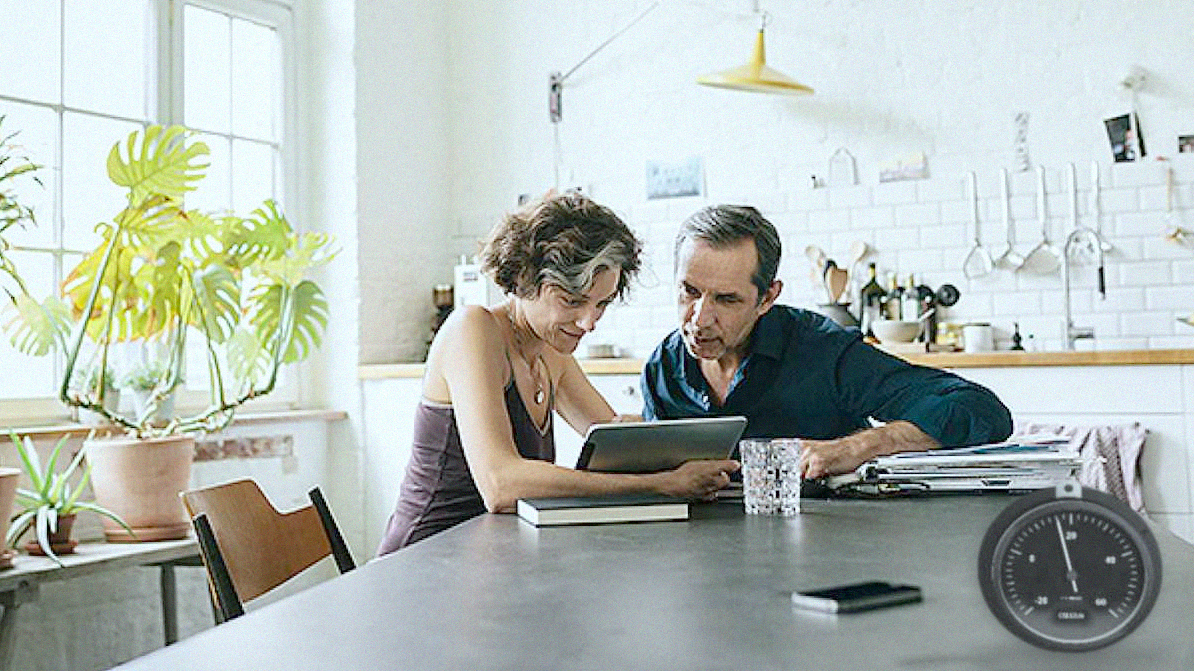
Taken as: 16
